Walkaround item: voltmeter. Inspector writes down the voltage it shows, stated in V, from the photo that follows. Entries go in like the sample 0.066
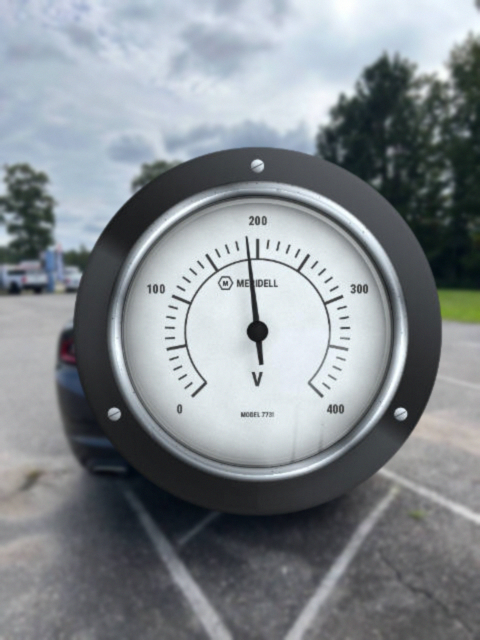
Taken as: 190
